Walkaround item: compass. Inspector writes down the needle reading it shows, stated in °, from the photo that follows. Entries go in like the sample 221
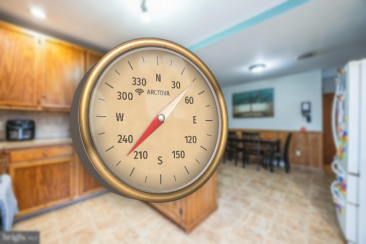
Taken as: 225
